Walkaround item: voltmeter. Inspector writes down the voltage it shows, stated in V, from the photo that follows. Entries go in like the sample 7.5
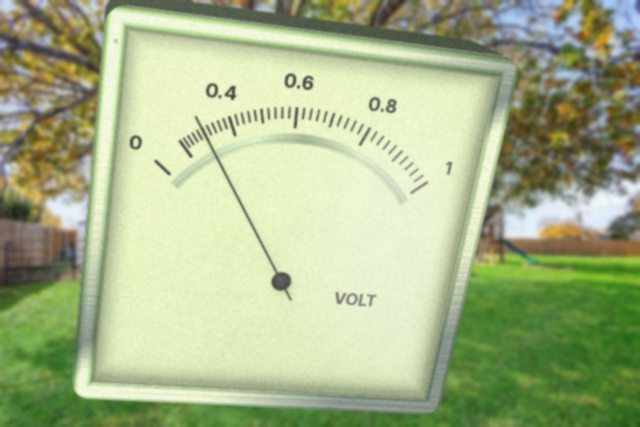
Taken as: 0.3
